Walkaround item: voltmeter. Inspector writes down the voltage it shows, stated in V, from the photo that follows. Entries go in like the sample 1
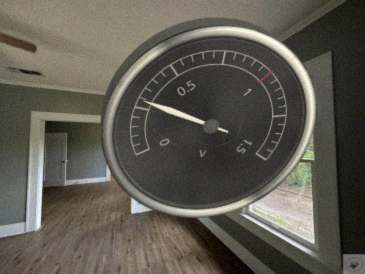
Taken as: 0.3
